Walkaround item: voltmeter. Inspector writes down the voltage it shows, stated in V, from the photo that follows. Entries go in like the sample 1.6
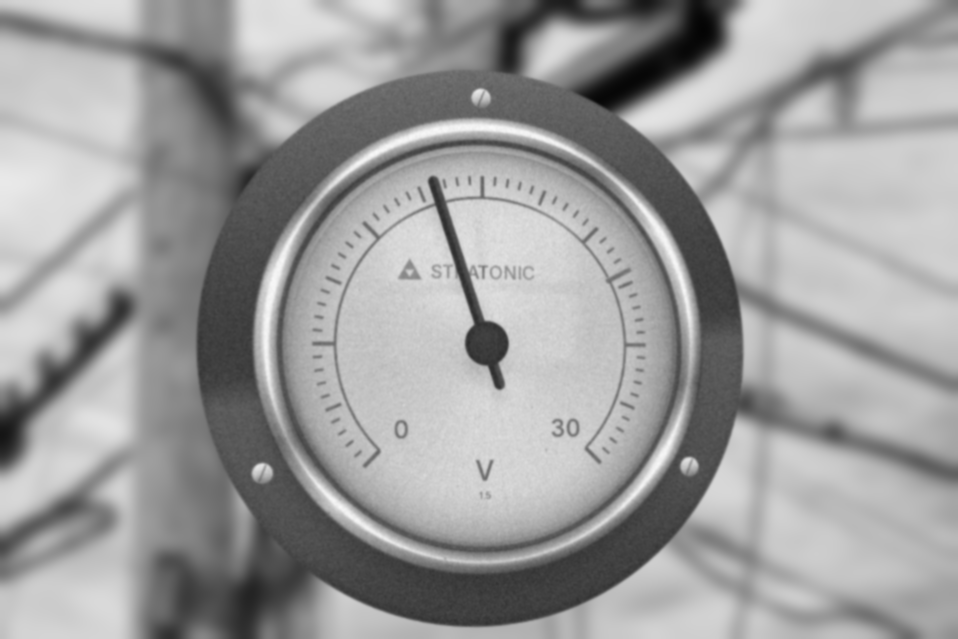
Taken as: 13
